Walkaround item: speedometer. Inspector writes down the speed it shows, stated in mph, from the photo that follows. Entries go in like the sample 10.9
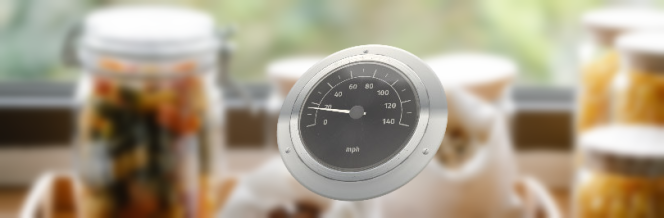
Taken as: 15
